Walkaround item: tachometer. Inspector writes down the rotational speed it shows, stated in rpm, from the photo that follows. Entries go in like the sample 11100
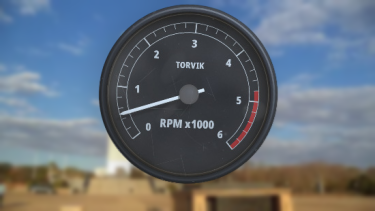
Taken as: 500
